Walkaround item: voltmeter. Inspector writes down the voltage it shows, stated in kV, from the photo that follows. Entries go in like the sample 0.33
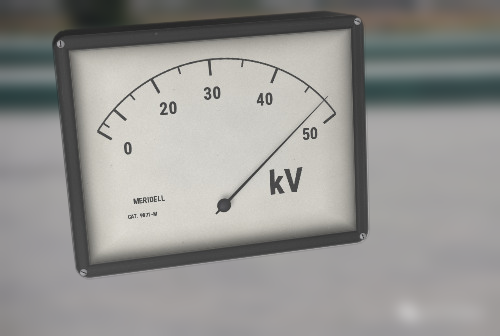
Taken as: 47.5
